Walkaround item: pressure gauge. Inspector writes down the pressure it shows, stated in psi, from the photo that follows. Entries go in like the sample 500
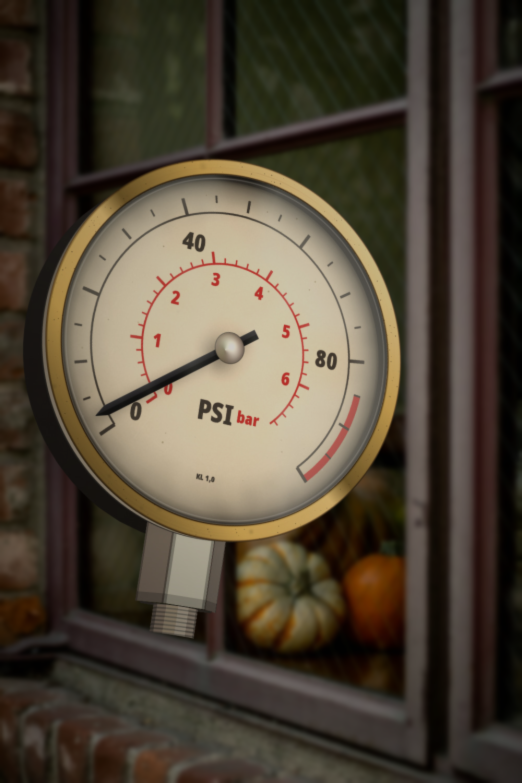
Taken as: 2.5
